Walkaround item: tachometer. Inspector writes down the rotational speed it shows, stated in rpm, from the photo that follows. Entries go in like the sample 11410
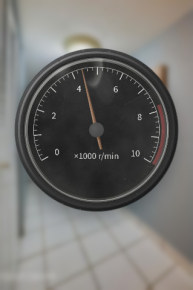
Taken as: 4400
